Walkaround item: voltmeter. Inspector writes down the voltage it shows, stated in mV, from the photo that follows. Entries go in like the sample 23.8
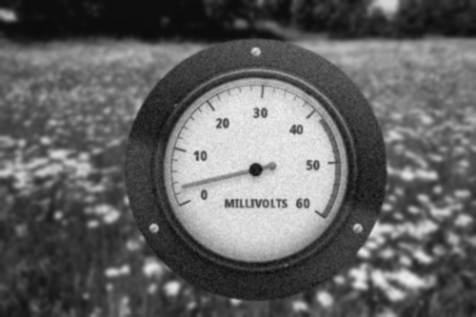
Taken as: 3
